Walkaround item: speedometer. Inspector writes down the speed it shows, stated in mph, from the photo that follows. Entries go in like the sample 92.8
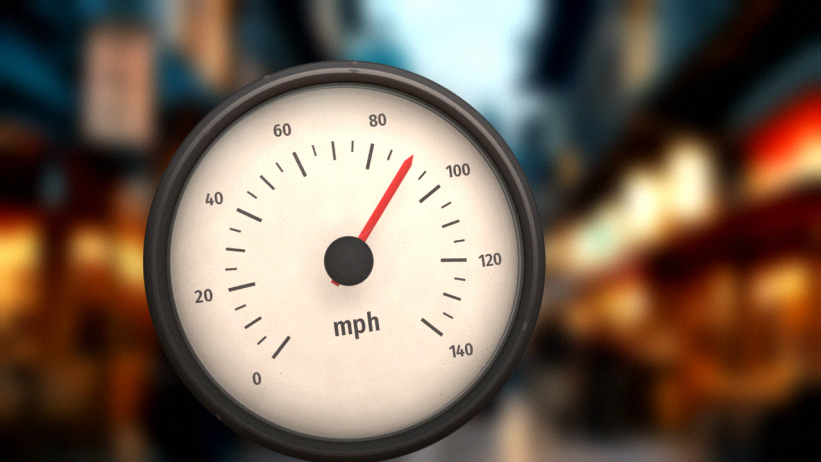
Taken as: 90
